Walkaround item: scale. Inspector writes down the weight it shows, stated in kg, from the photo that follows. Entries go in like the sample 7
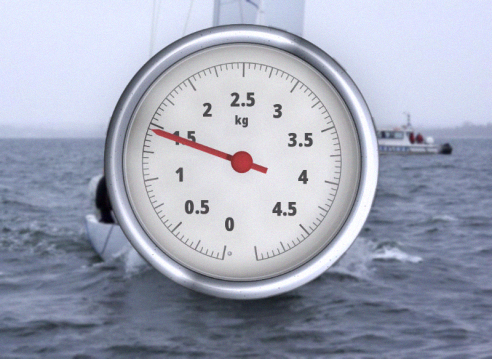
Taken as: 1.45
